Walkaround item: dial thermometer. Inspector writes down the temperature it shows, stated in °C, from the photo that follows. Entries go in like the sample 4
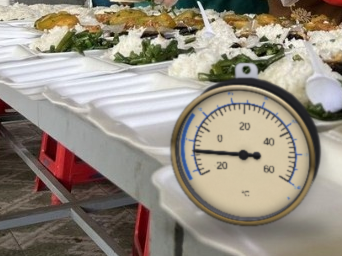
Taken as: -10
